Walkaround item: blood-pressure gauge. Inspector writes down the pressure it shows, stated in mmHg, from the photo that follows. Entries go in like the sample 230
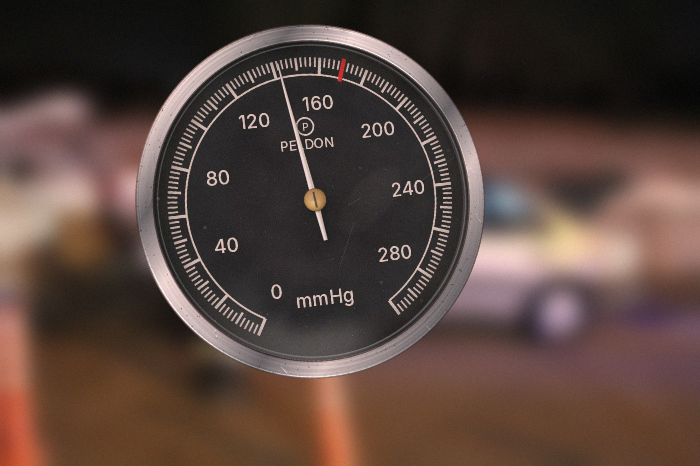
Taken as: 142
